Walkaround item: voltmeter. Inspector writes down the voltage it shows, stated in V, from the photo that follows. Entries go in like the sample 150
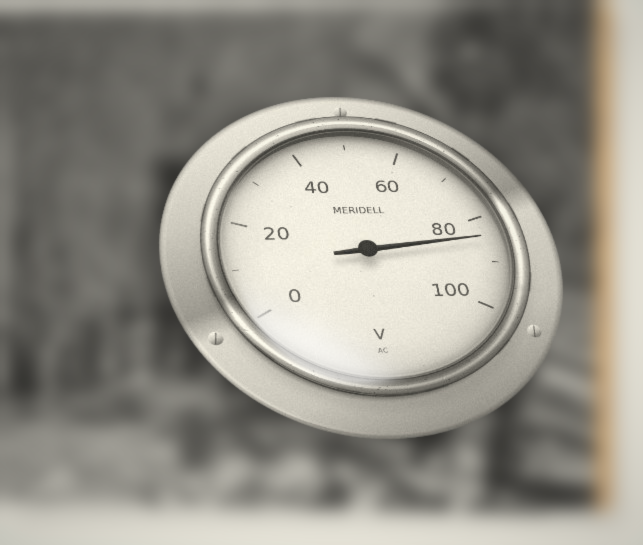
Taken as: 85
